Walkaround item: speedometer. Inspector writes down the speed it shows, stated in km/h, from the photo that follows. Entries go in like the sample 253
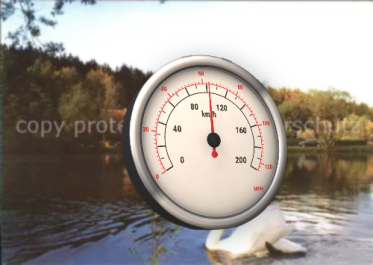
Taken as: 100
